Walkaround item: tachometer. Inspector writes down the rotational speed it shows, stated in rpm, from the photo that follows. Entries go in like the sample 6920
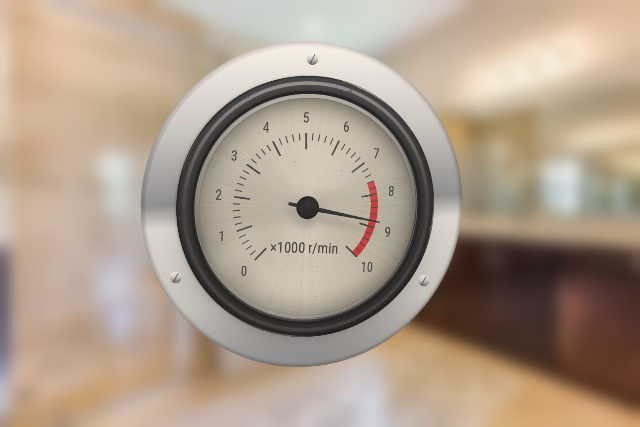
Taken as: 8800
